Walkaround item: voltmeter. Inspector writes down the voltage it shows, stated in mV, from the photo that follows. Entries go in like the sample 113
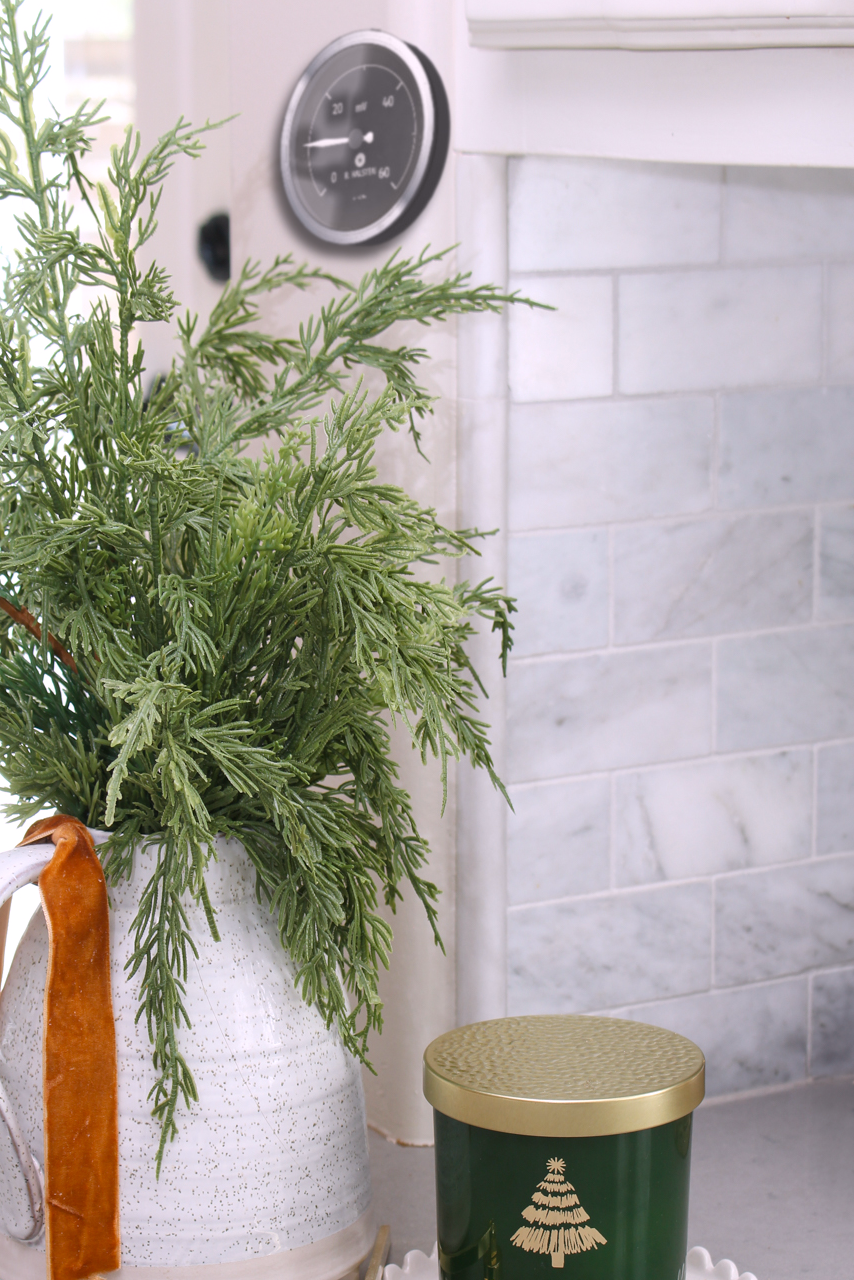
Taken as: 10
